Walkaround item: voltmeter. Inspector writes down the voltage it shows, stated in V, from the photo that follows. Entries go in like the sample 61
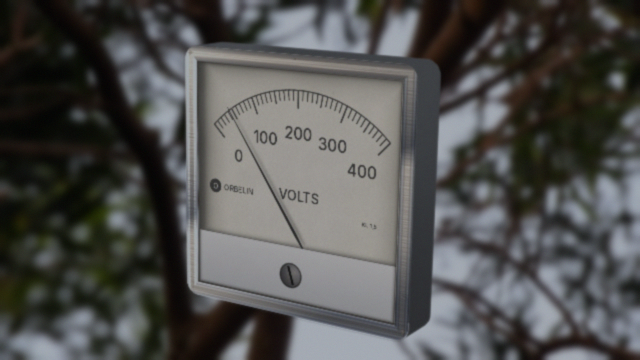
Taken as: 50
